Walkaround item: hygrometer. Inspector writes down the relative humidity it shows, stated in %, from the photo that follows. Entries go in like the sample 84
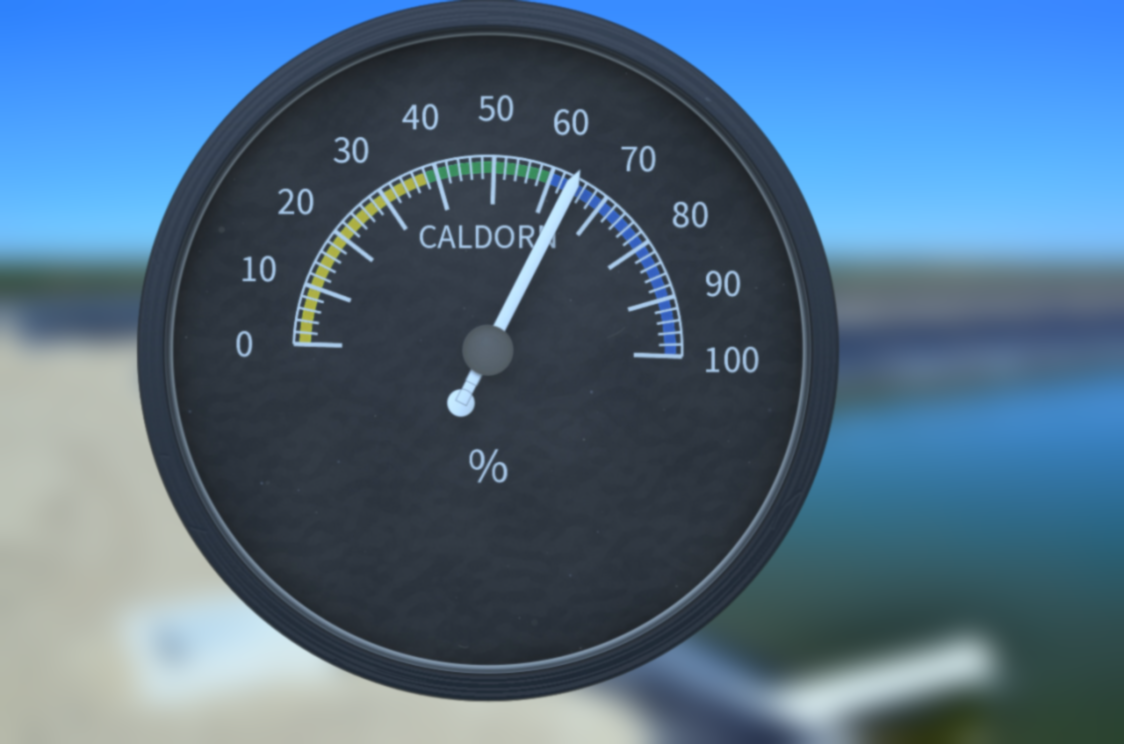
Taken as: 64
